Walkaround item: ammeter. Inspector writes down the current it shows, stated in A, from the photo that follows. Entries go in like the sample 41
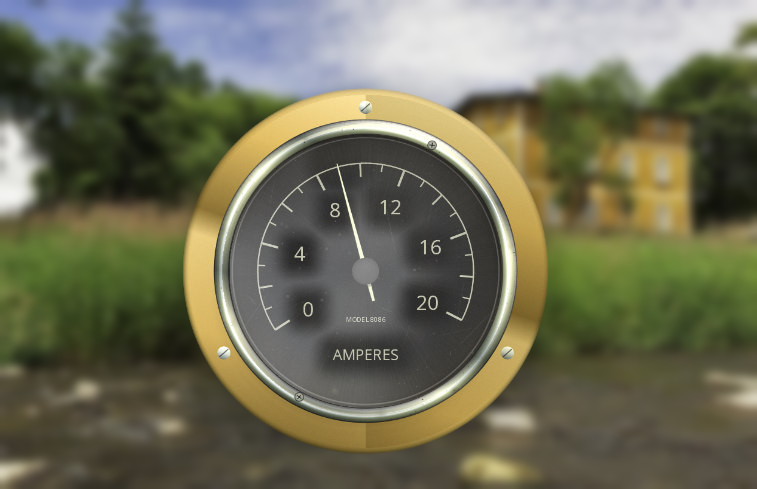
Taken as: 9
